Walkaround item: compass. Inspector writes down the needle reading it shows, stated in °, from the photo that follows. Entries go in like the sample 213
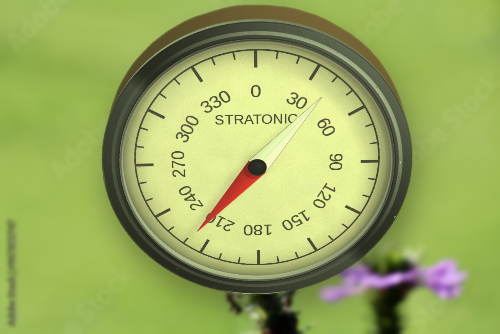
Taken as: 220
